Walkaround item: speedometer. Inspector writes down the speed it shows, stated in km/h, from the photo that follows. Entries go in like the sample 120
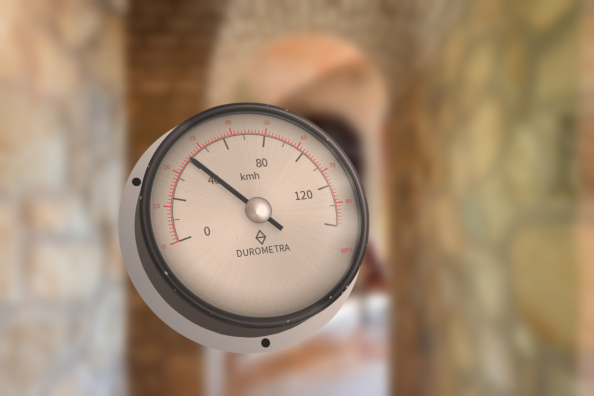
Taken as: 40
